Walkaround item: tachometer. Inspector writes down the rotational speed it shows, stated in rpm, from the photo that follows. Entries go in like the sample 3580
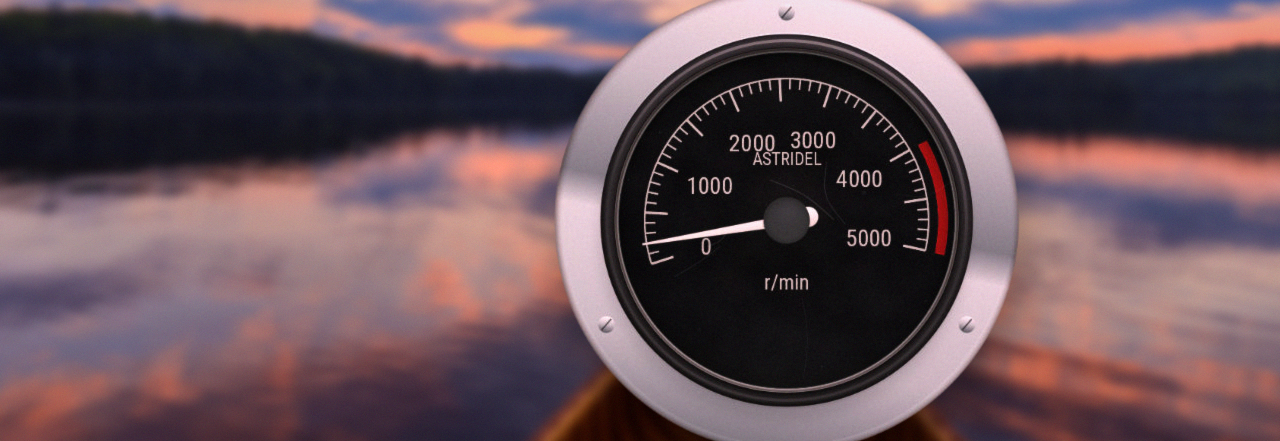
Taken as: 200
